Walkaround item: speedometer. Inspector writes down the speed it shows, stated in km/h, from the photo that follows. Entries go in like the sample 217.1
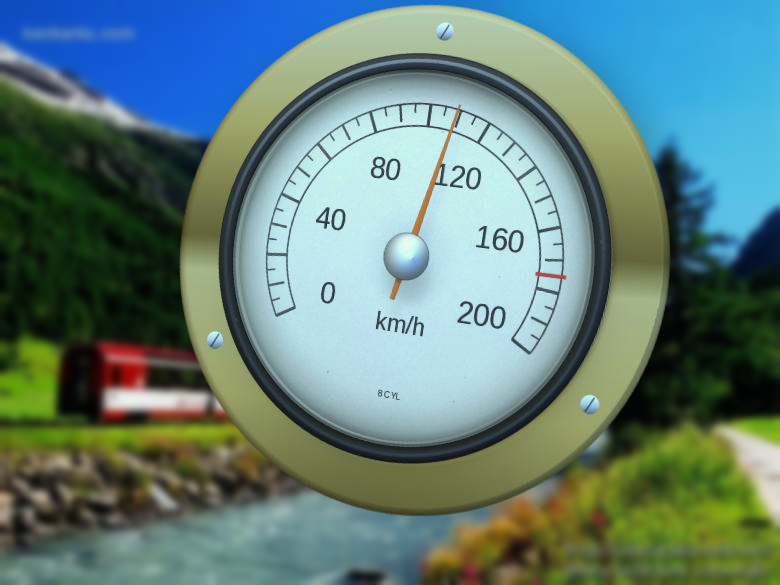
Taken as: 110
